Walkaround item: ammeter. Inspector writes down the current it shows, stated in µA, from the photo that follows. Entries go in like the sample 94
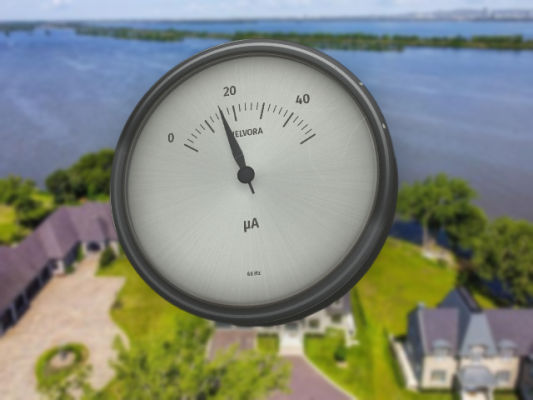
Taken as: 16
